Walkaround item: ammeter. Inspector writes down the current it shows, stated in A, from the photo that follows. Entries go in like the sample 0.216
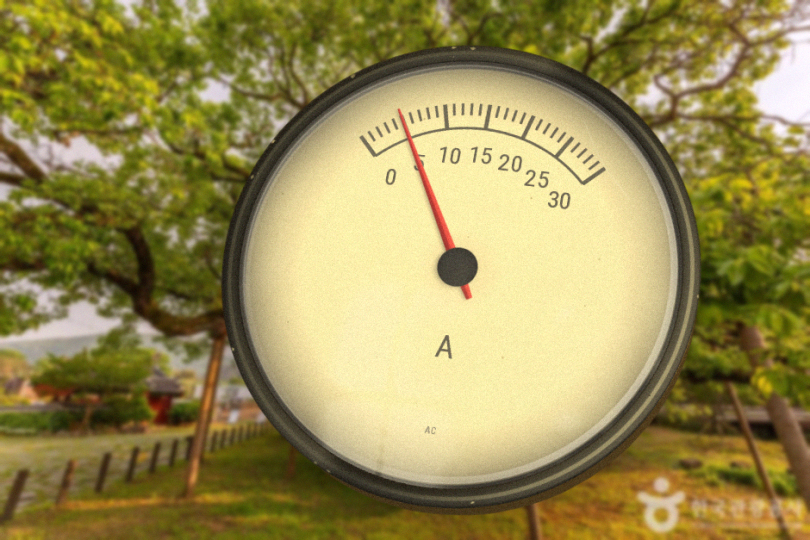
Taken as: 5
